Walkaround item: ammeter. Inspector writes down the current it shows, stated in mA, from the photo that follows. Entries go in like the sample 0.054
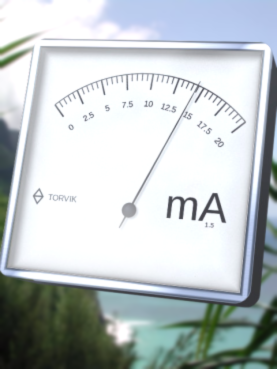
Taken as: 14.5
